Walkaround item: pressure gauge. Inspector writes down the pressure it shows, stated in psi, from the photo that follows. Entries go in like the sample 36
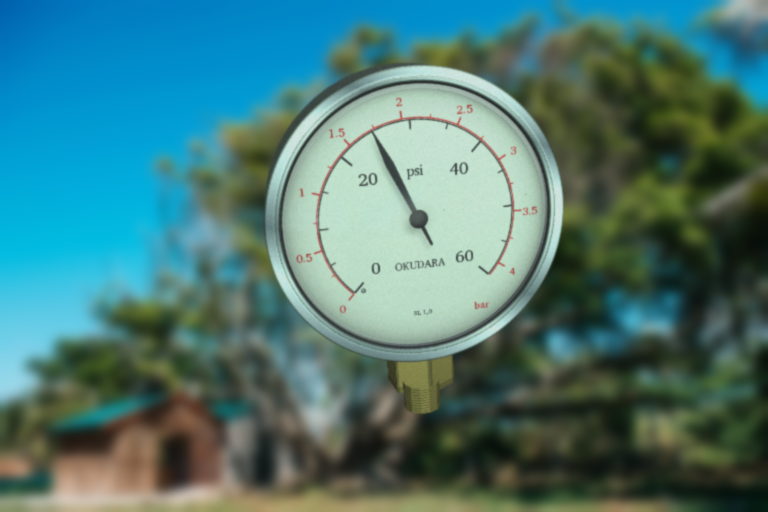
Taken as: 25
